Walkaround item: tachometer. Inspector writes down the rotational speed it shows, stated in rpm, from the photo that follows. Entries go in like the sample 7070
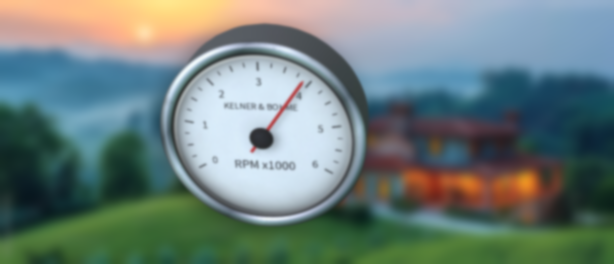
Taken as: 3875
